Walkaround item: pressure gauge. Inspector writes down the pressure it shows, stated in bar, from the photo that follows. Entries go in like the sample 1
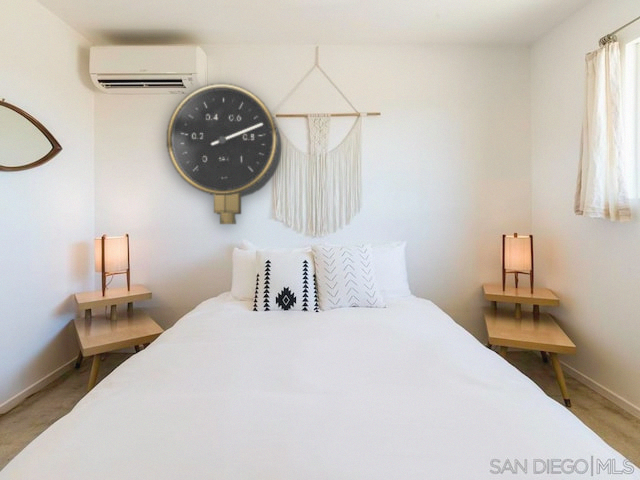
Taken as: 0.75
